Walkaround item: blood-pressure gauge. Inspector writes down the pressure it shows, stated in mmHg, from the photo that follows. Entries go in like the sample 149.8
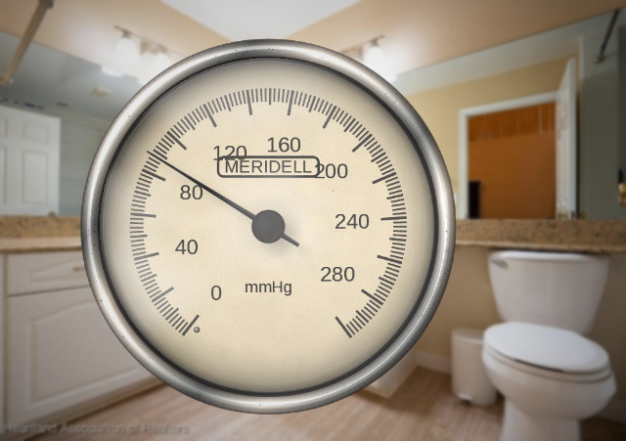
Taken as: 88
